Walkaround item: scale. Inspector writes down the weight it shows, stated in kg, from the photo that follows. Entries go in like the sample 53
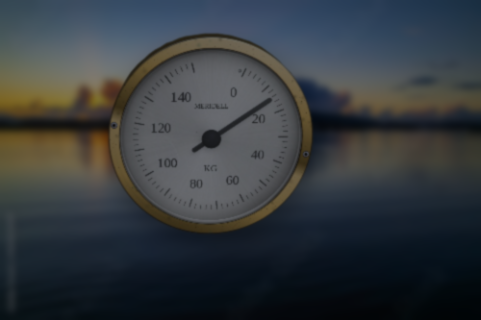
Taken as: 14
